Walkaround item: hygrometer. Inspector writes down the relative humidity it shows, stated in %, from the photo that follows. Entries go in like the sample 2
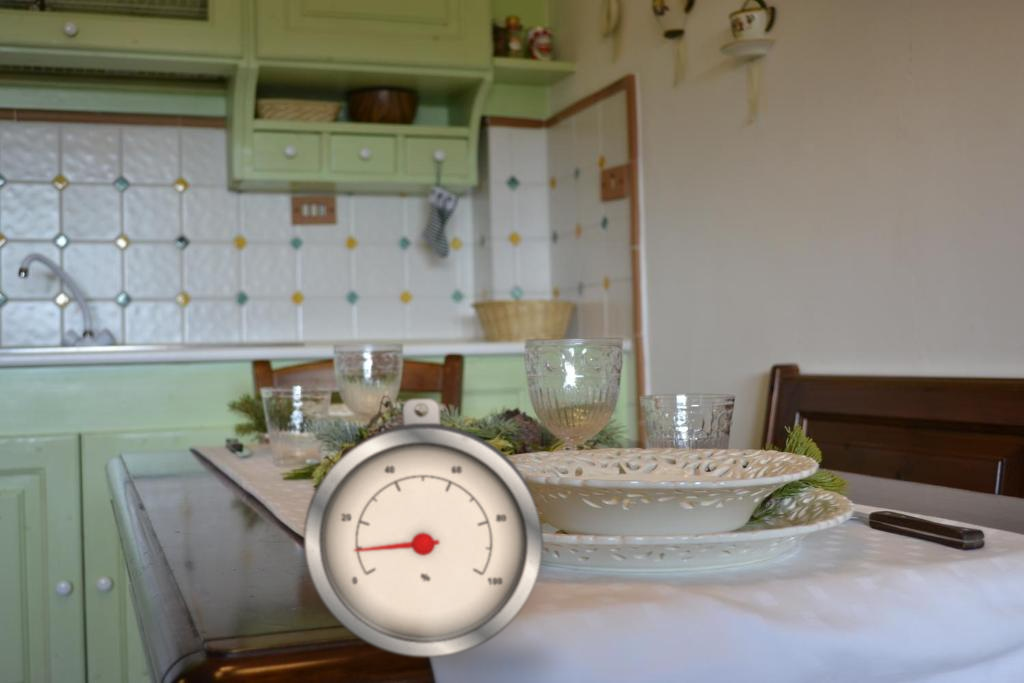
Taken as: 10
